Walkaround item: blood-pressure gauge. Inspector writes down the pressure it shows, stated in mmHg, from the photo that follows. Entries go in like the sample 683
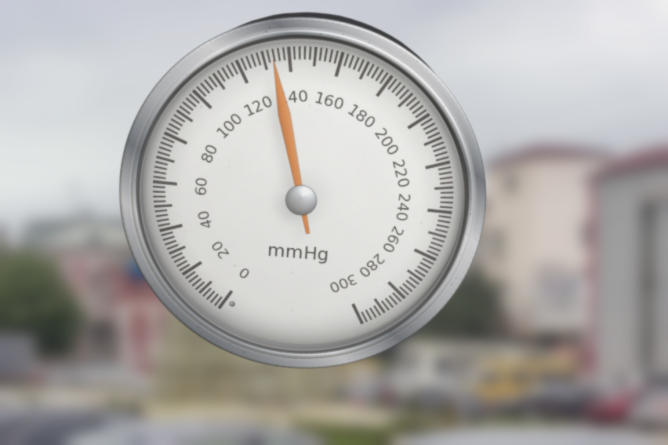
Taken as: 134
